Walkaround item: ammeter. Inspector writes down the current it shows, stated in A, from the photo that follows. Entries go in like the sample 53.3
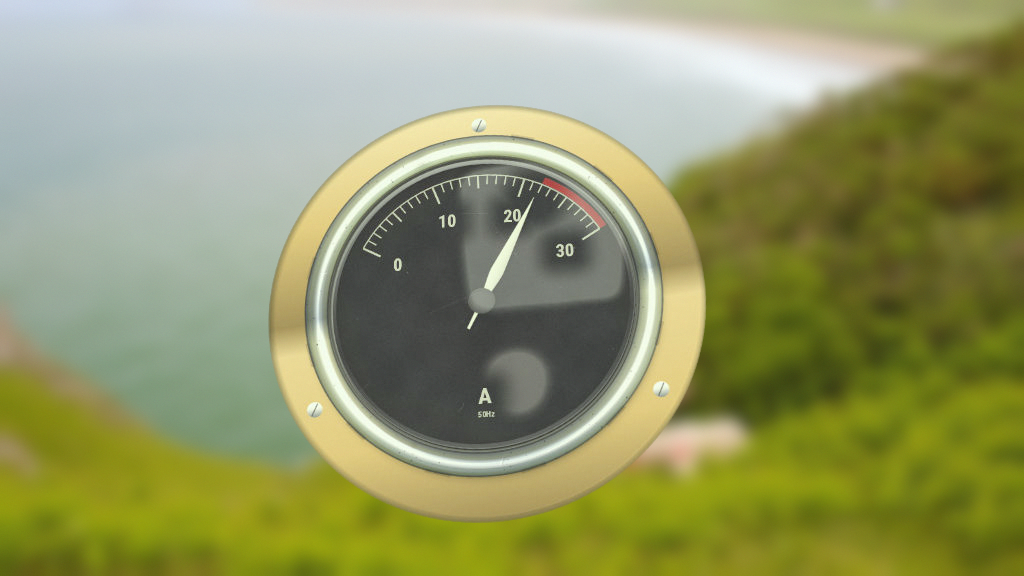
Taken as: 22
